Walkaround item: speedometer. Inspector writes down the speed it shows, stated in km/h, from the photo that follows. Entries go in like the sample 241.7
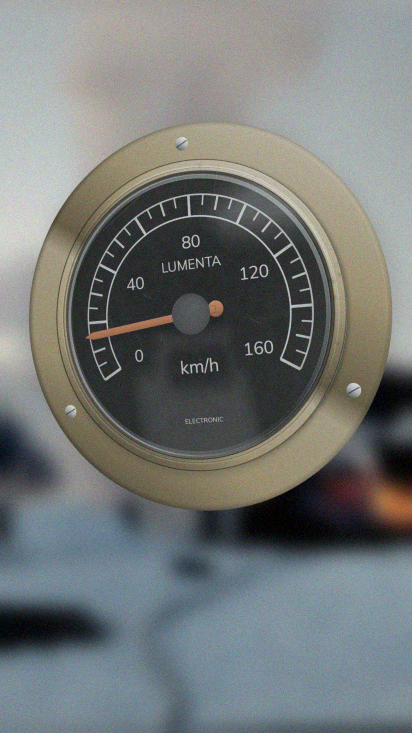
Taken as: 15
